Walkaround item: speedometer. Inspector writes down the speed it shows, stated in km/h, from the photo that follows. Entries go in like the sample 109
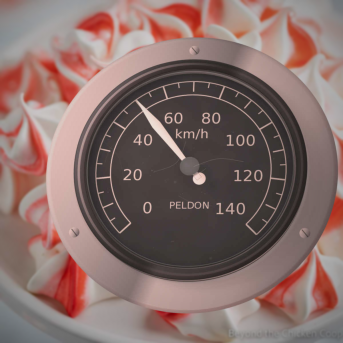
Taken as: 50
